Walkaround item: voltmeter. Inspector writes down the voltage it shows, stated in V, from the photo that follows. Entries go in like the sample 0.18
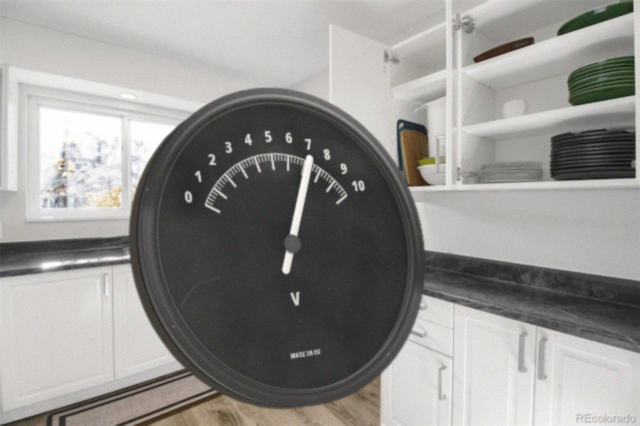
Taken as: 7
